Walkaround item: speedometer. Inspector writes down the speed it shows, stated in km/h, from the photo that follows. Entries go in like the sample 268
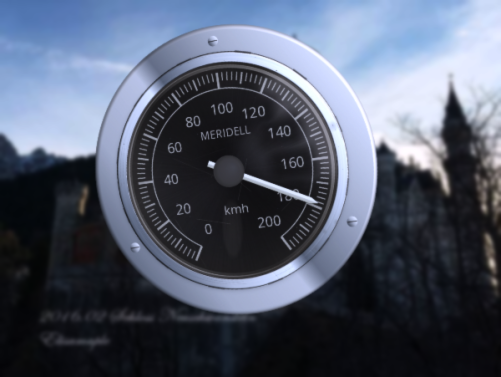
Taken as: 178
